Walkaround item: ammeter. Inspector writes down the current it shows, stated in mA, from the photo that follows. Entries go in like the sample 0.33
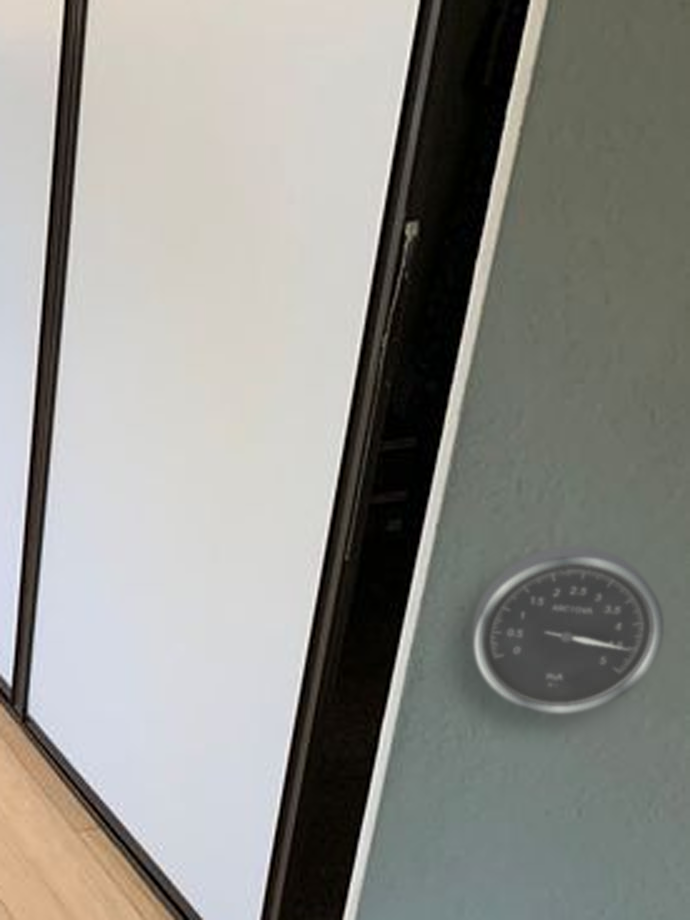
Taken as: 4.5
